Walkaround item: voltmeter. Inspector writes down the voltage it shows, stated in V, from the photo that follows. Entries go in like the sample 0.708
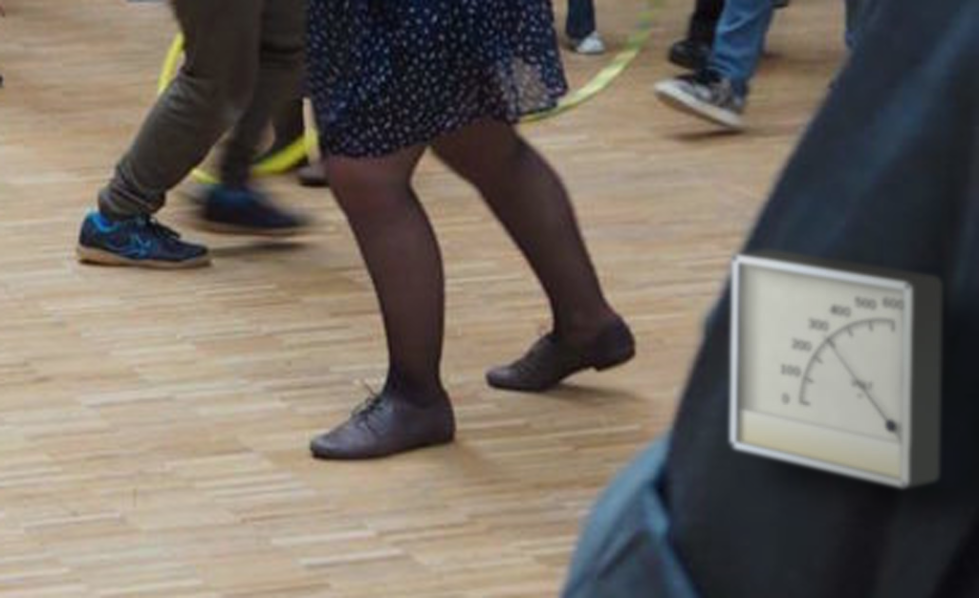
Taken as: 300
